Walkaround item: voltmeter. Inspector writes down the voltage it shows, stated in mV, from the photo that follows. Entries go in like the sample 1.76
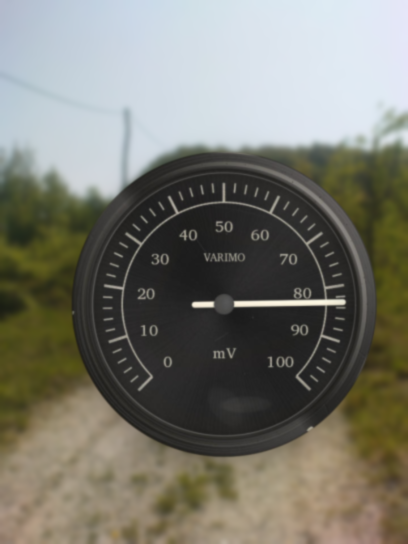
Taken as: 83
